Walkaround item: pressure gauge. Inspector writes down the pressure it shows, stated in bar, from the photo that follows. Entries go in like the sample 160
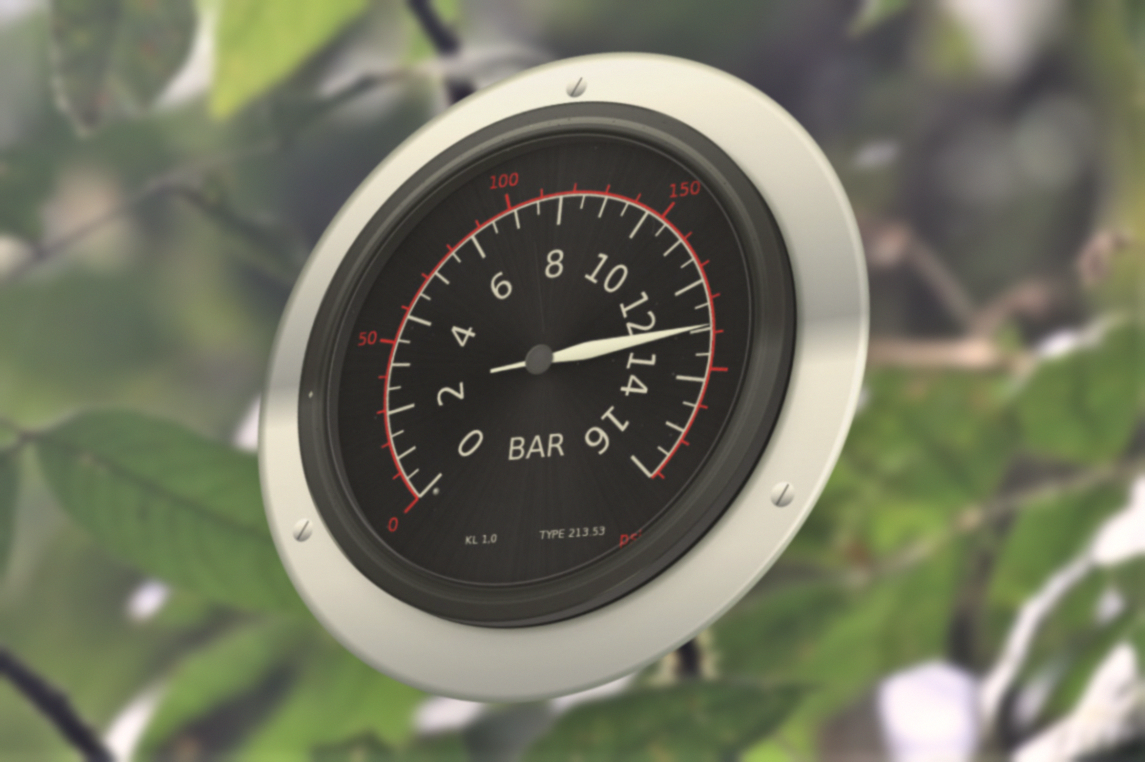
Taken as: 13
